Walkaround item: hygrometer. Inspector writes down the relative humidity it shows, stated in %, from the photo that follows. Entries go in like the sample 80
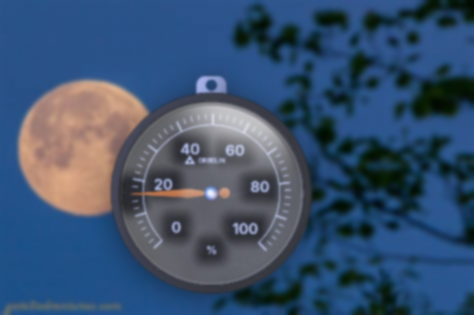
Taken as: 16
